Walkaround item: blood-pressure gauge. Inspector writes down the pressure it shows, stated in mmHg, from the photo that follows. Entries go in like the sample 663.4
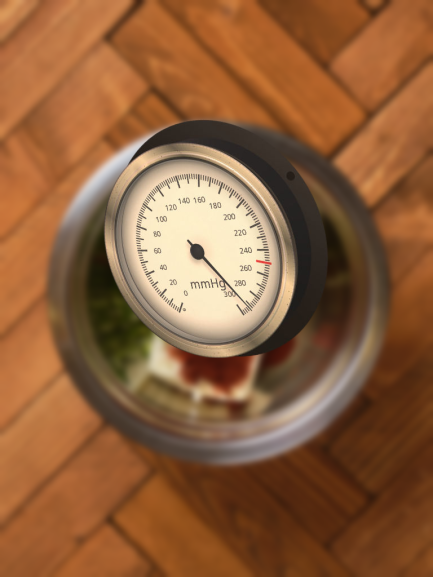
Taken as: 290
